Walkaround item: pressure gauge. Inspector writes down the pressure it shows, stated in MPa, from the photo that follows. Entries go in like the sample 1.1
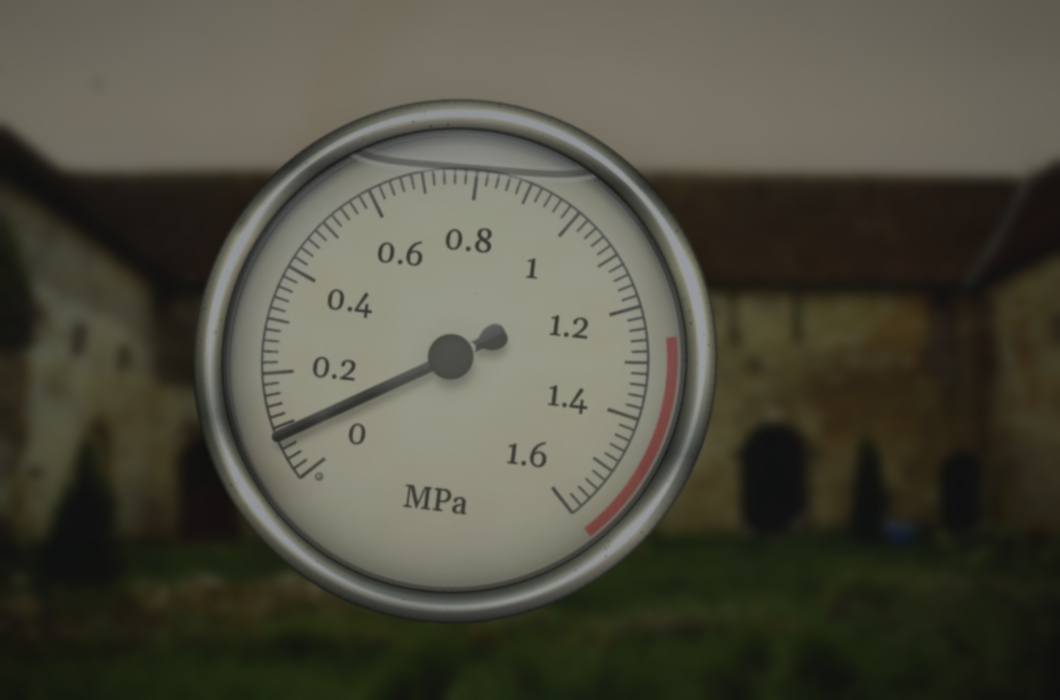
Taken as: 0.08
